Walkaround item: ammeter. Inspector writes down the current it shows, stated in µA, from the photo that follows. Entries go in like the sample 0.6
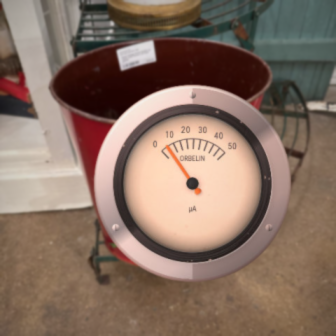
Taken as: 5
